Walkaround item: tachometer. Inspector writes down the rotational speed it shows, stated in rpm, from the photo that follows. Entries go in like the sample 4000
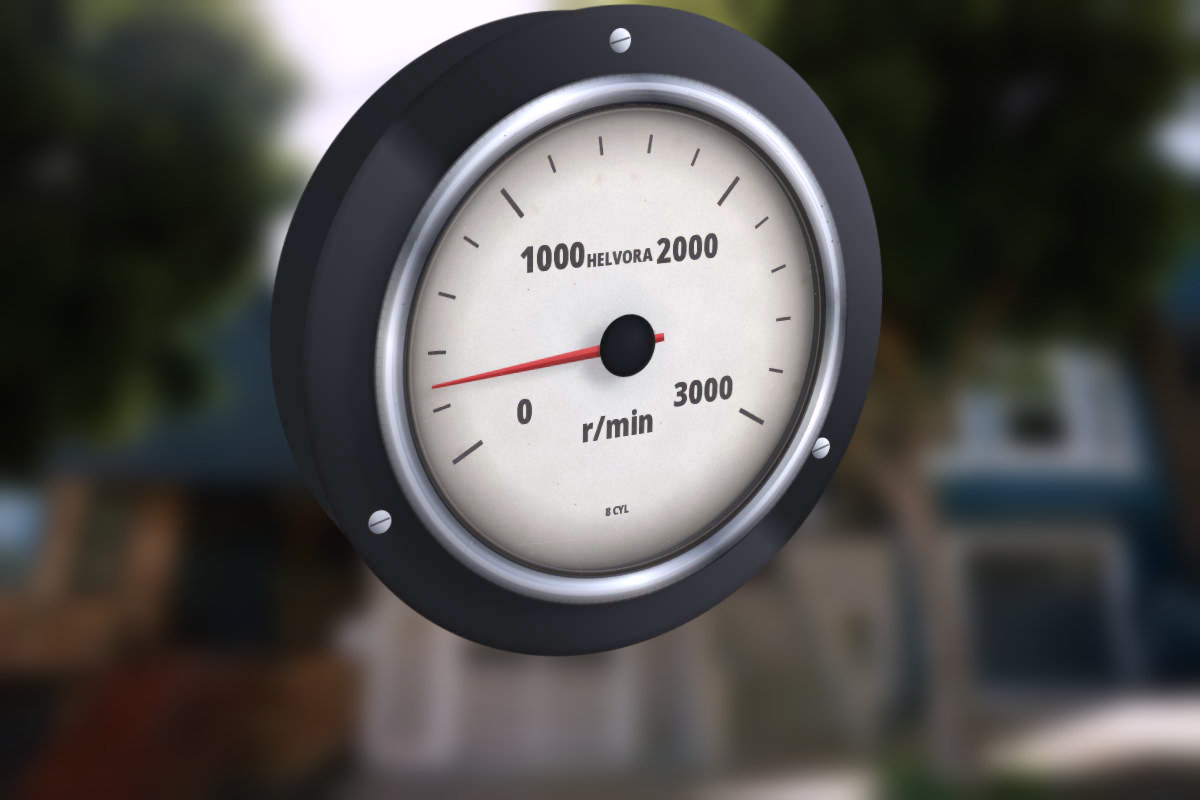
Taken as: 300
